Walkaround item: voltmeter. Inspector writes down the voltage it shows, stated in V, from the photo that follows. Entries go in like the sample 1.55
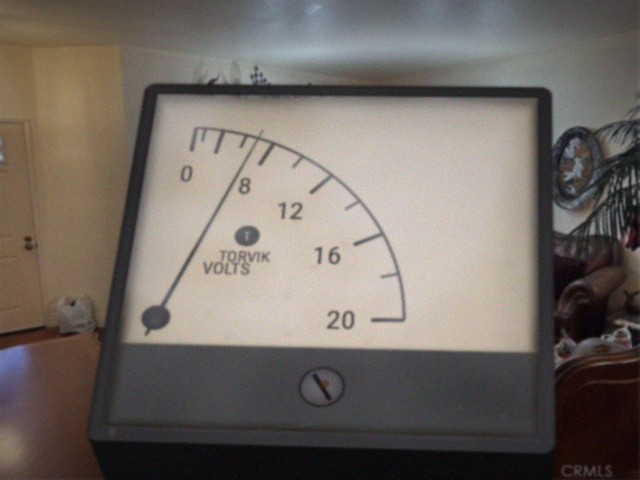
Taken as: 7
